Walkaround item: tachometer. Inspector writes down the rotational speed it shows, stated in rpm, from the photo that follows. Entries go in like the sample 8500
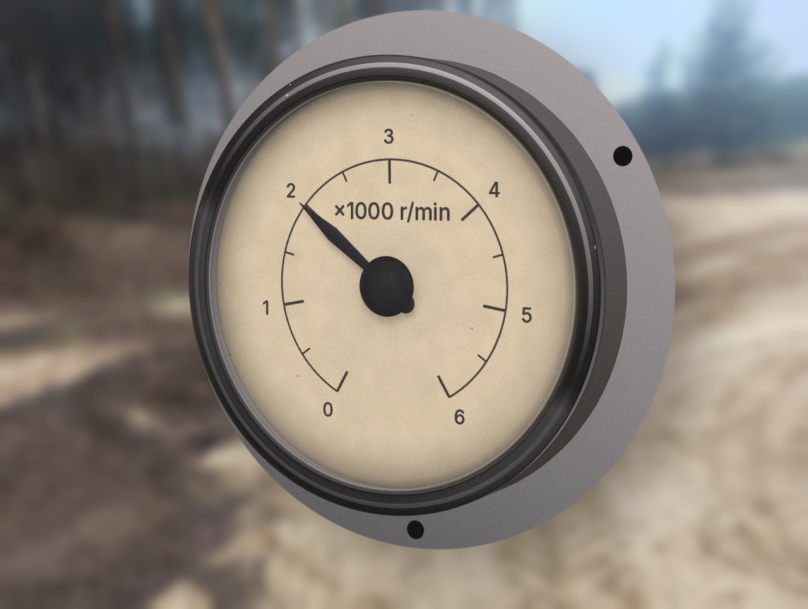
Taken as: 2000
